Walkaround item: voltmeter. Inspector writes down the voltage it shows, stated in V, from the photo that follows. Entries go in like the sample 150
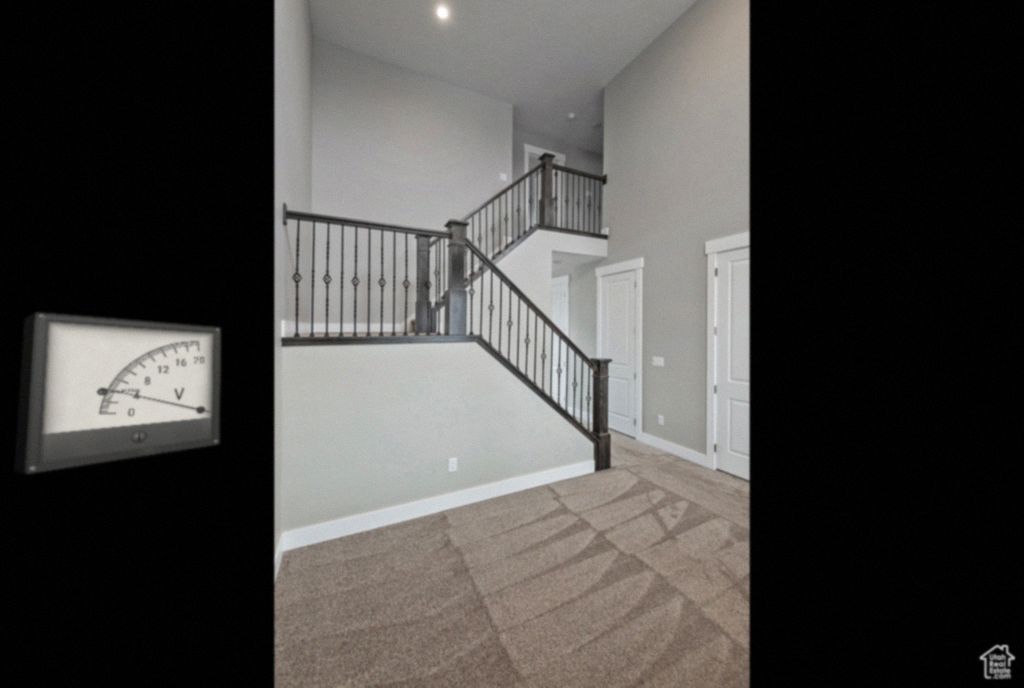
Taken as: 4
